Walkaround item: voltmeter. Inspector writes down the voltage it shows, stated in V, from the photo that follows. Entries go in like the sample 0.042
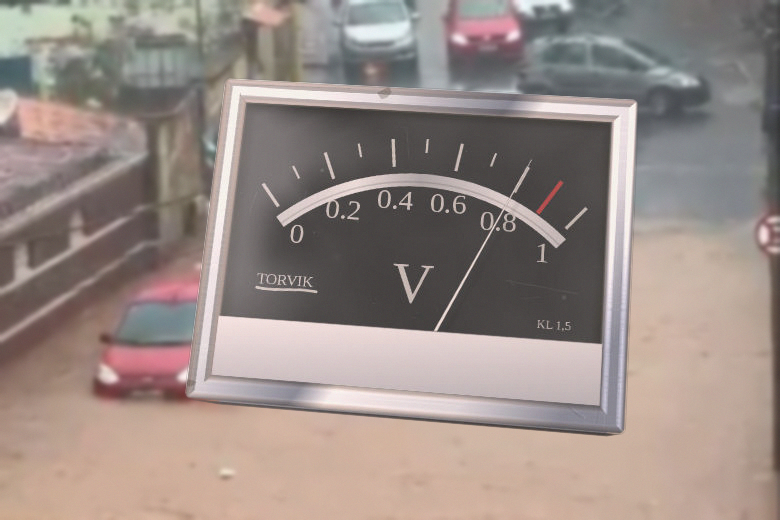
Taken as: 0.8
